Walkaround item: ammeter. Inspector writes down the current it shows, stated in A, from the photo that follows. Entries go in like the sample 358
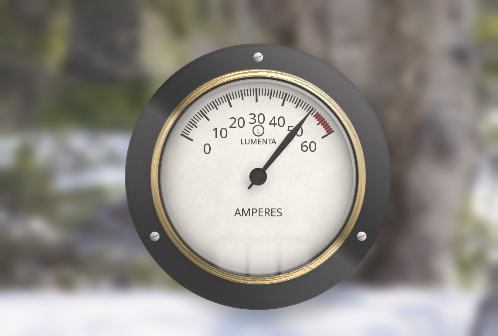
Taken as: 50
